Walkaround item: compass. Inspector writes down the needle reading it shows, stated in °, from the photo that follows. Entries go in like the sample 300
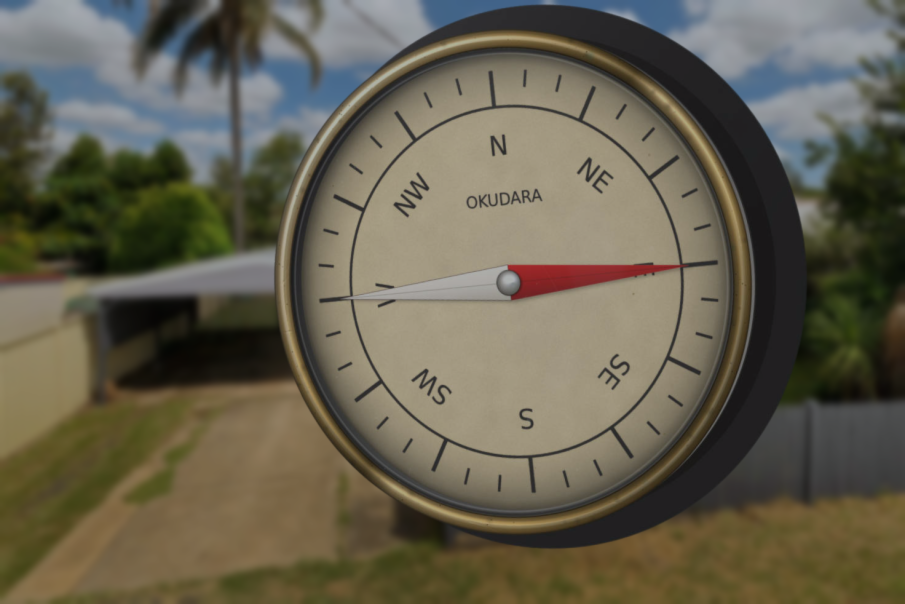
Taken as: 90
